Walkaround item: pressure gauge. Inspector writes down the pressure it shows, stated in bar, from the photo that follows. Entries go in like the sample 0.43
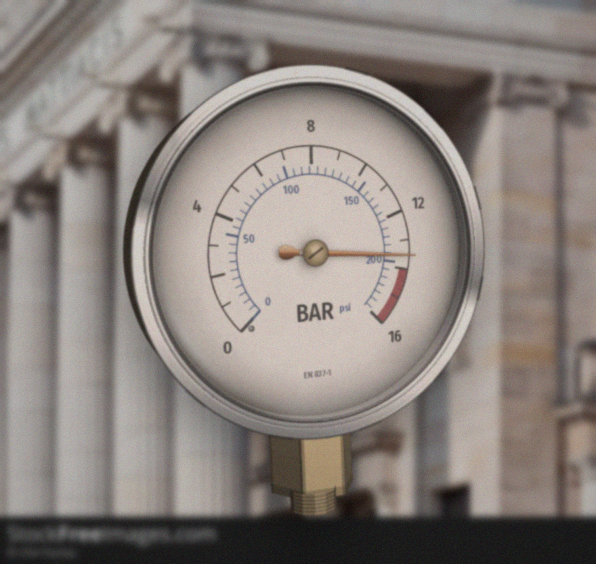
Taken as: 13.5
